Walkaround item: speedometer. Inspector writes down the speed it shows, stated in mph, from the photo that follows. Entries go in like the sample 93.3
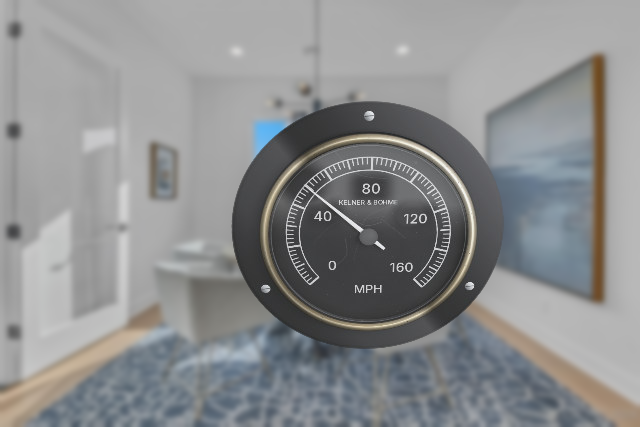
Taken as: 50
